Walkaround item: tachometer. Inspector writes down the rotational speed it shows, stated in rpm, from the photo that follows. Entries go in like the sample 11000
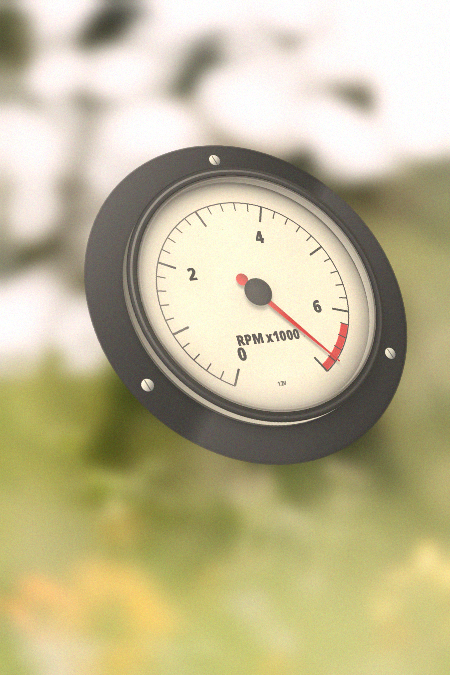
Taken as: 6800
